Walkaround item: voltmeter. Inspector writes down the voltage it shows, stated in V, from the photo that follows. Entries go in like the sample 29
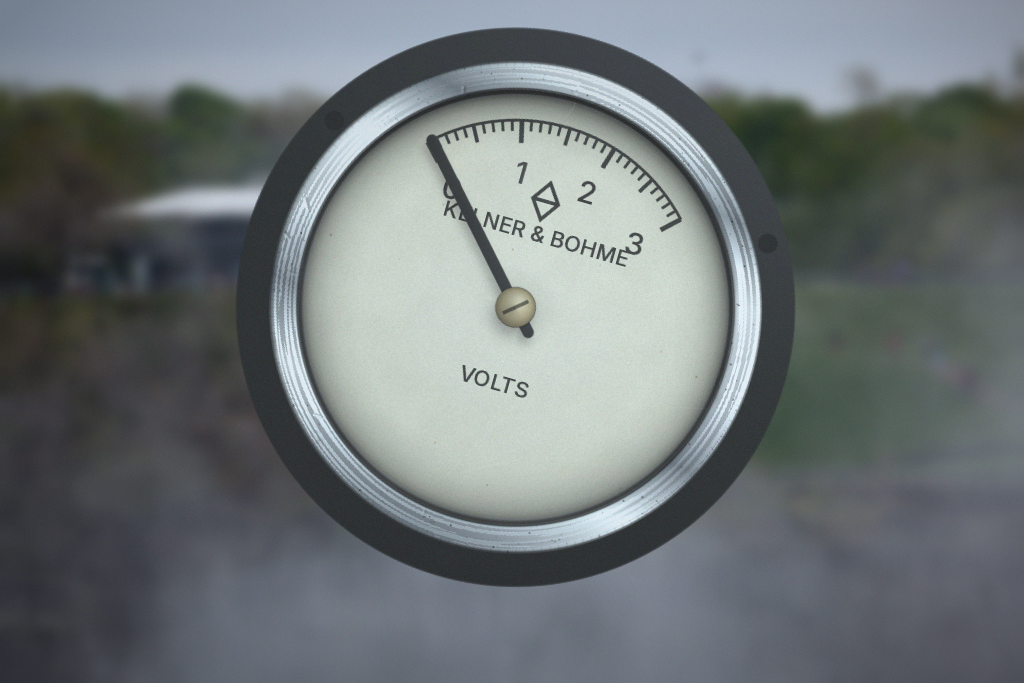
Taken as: 0.05
